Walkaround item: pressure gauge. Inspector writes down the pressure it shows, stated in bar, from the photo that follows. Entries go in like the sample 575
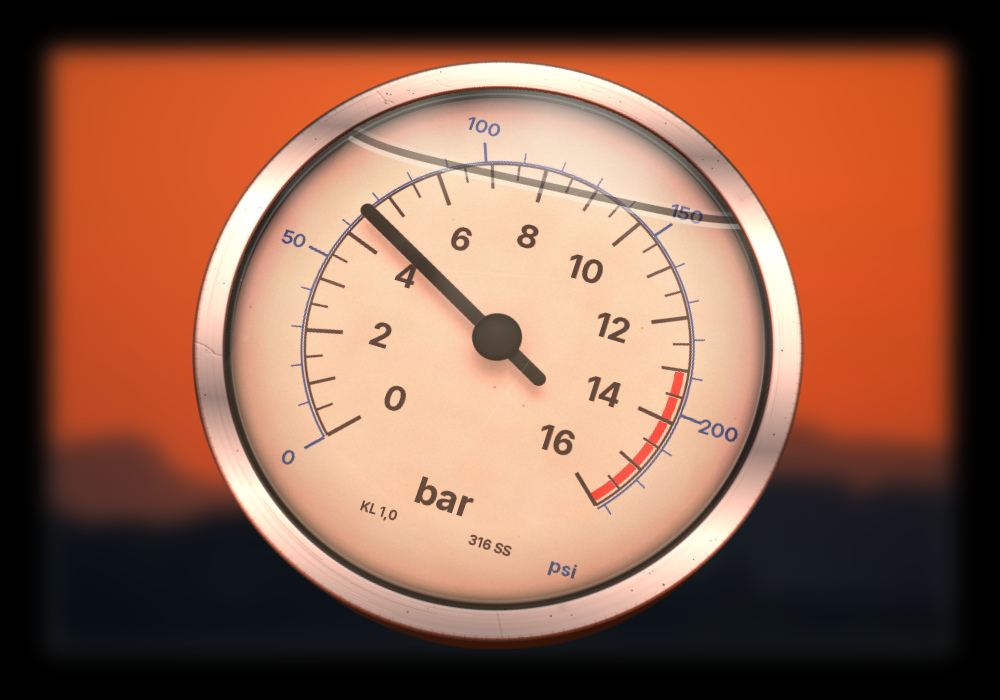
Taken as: 4.5
